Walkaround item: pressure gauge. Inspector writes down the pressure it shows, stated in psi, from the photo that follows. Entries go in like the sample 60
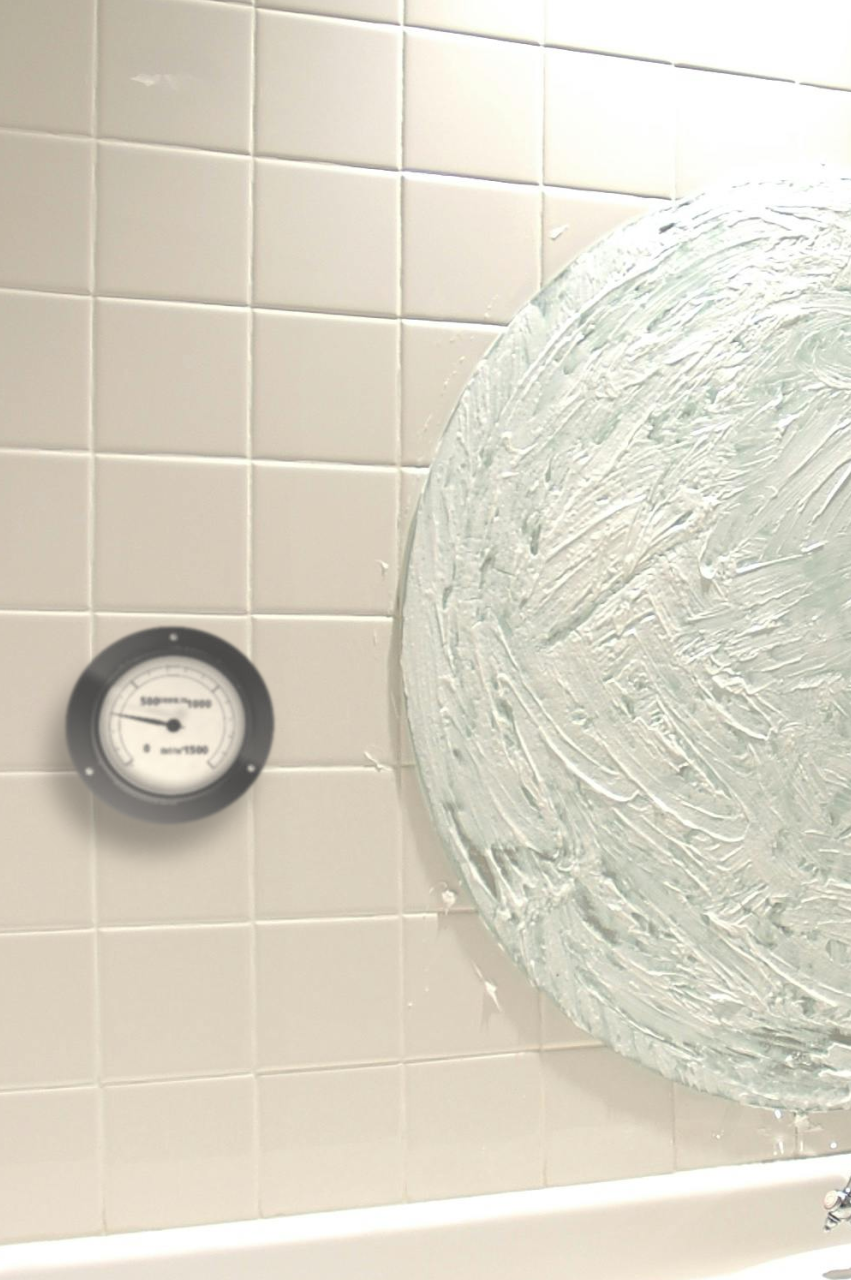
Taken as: 300
